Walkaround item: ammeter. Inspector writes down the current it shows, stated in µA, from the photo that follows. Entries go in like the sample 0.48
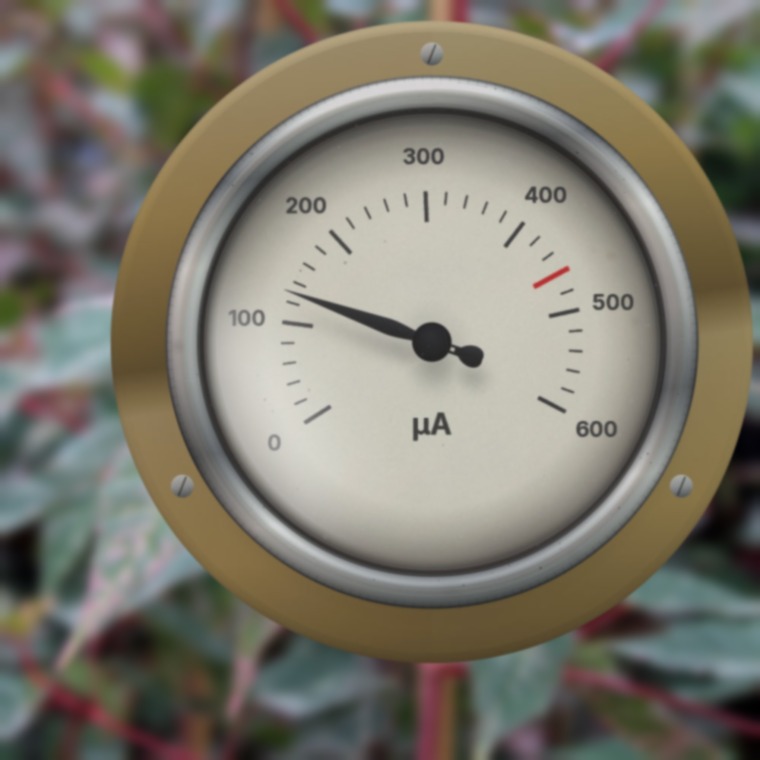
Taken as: 130
